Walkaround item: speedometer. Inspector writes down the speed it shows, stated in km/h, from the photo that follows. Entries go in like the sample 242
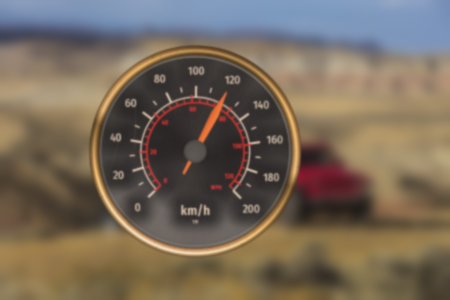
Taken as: 120
